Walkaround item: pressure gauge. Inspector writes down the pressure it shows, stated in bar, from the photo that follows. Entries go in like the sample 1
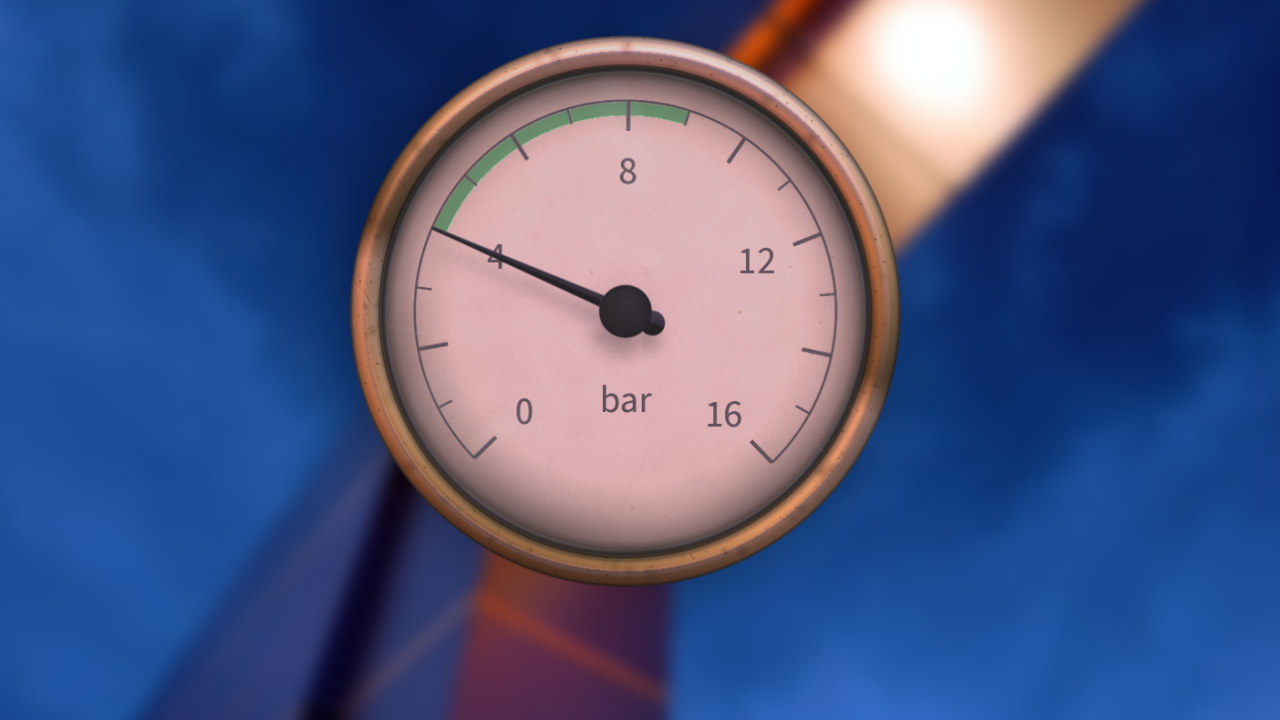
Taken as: 4
